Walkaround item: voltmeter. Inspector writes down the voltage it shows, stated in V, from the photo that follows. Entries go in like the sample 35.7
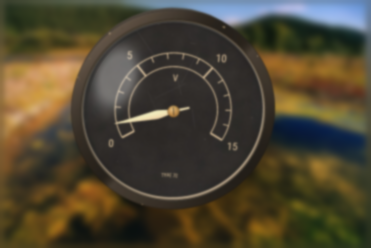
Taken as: 1
